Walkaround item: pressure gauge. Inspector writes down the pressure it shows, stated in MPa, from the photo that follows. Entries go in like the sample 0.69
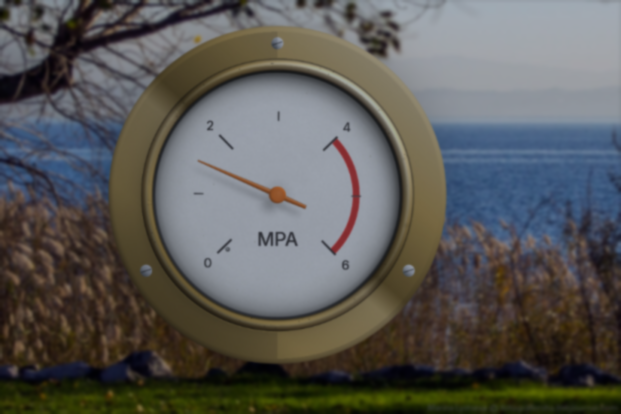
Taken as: 1.5
